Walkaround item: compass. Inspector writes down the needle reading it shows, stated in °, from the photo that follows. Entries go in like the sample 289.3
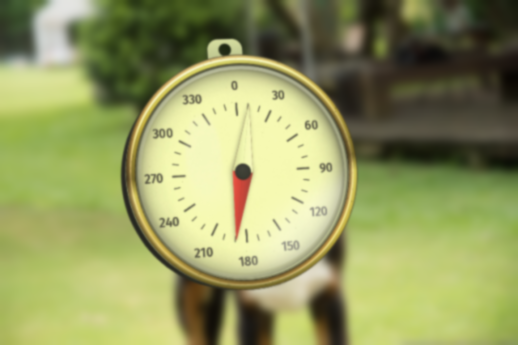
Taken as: 190
